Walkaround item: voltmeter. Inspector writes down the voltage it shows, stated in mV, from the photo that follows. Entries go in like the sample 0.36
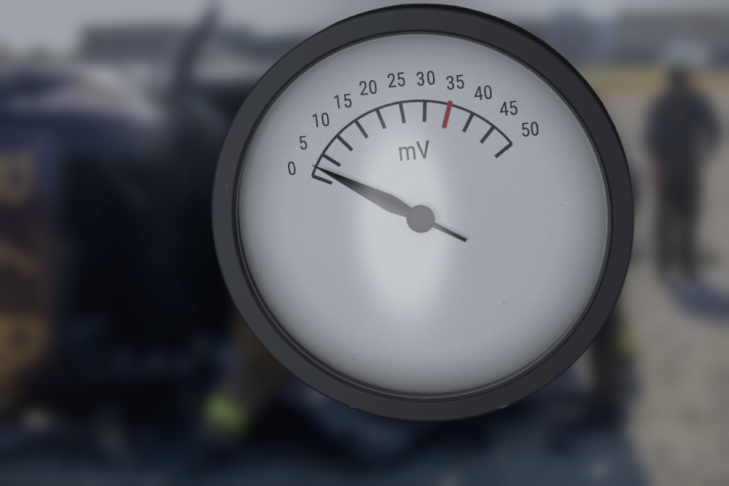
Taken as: 2.5
